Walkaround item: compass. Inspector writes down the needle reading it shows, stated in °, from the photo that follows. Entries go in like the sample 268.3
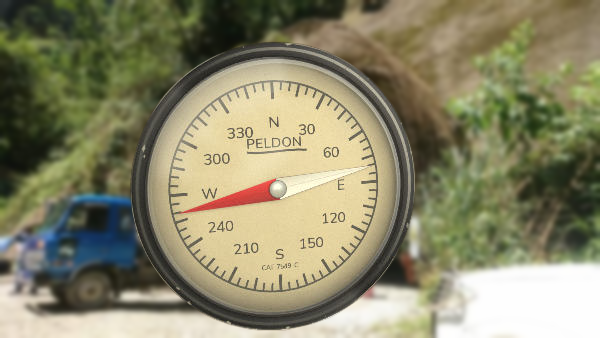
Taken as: 260
